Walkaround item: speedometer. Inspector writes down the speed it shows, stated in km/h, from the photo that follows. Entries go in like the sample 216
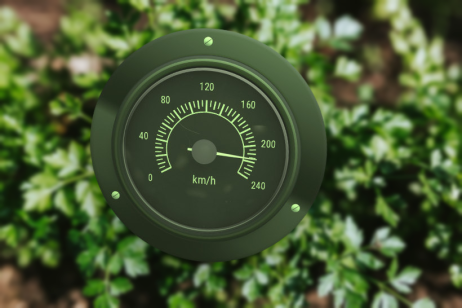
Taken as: 215
